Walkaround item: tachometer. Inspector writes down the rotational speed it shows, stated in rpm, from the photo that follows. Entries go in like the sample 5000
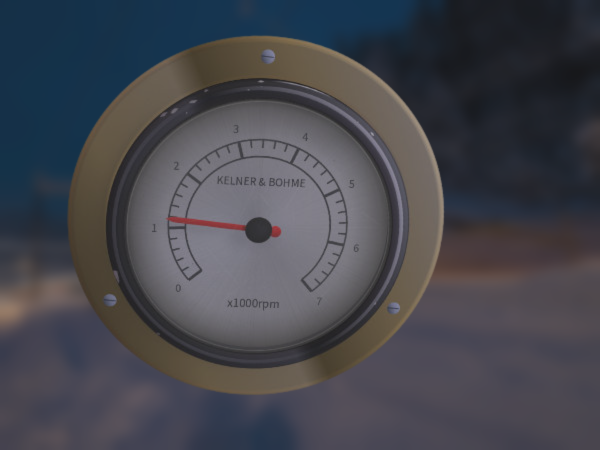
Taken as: 1200
